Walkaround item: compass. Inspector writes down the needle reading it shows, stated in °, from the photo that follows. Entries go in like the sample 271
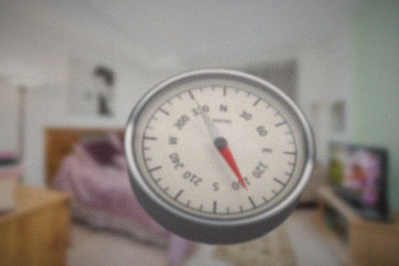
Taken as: 150
